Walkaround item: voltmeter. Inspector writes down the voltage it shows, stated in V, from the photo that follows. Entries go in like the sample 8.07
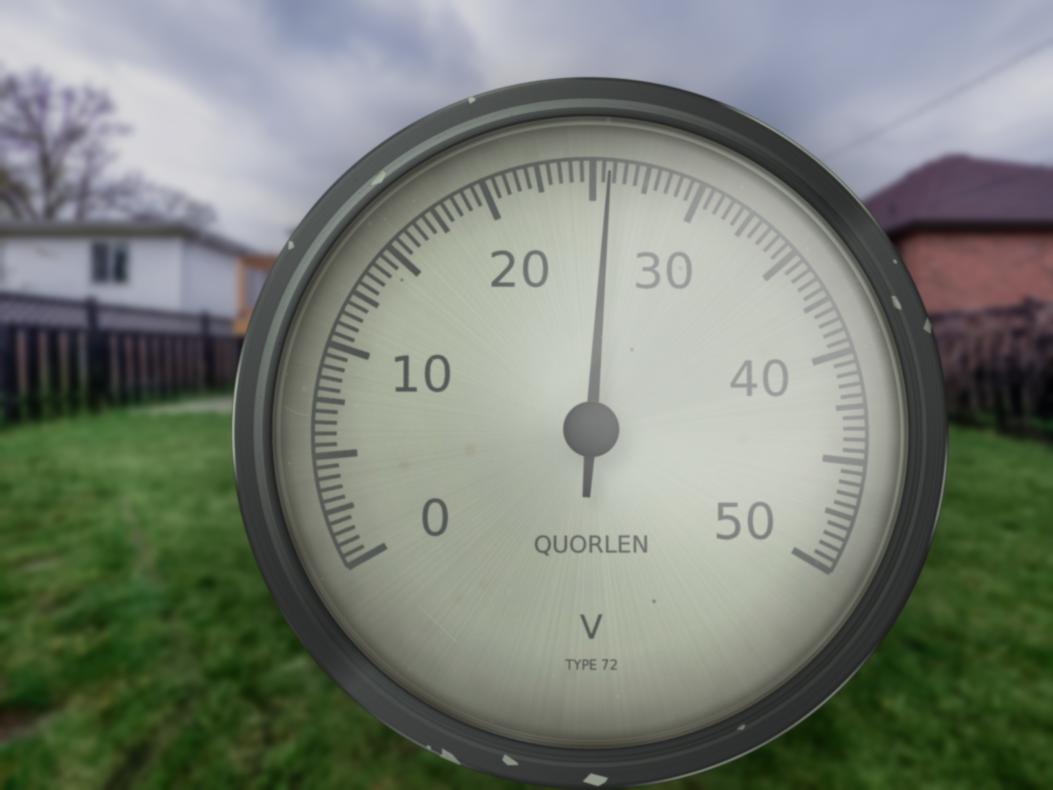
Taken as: 25.75
